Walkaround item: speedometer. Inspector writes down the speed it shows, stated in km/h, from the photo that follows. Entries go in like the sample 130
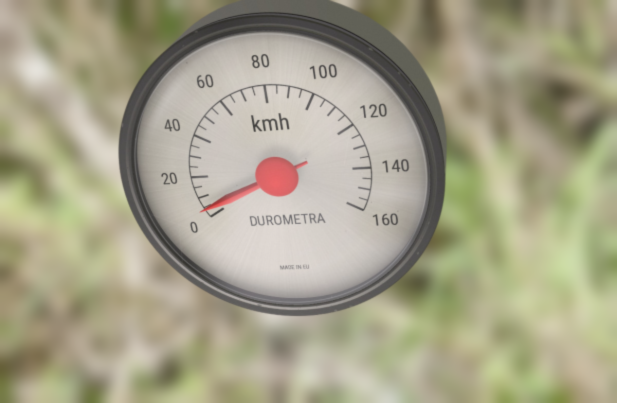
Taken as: 5
